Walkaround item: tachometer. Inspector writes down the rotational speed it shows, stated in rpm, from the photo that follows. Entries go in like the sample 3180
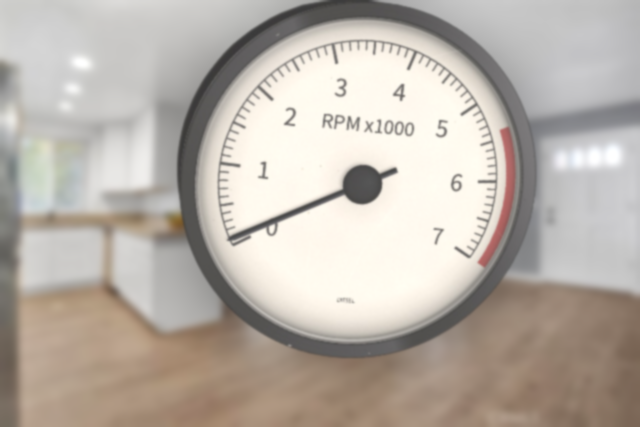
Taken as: 100
